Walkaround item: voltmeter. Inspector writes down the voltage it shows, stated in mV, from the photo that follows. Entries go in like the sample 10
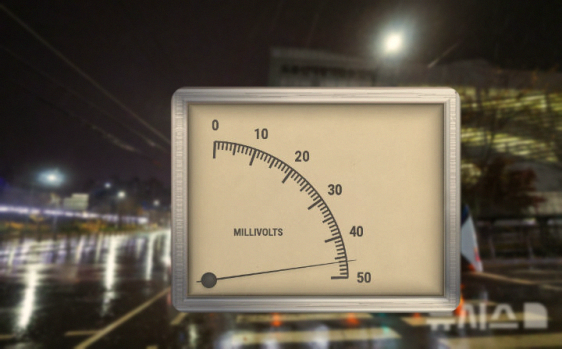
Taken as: 46
